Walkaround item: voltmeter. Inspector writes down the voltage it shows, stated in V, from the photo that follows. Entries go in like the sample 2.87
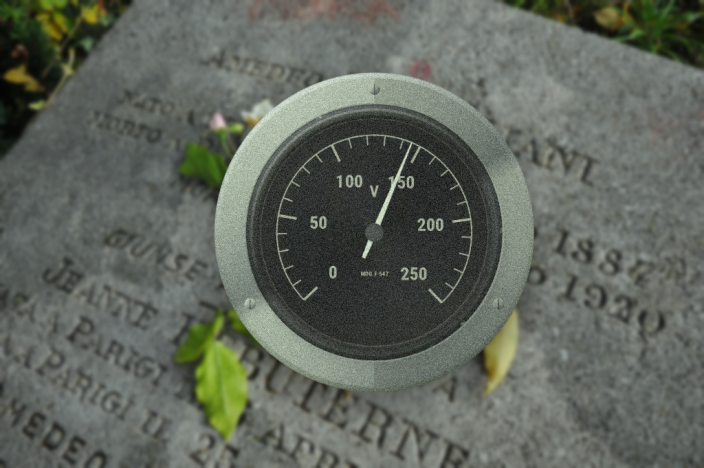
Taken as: 145
